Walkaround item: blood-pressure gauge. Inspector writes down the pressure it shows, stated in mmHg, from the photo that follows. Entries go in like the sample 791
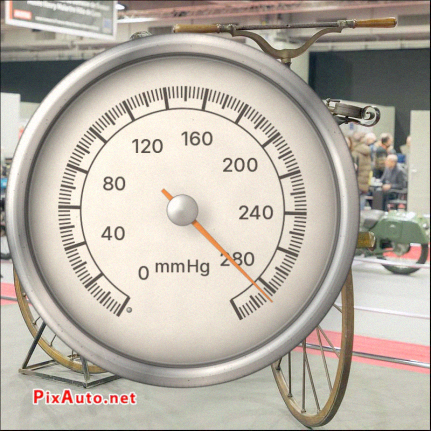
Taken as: 284
